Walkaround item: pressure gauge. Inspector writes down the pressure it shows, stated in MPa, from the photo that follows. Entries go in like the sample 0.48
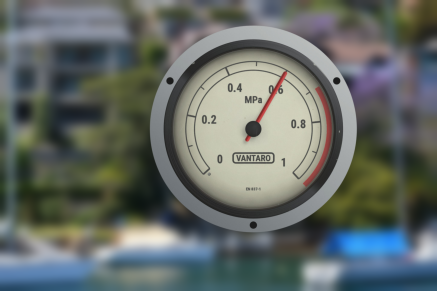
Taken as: 0.6
